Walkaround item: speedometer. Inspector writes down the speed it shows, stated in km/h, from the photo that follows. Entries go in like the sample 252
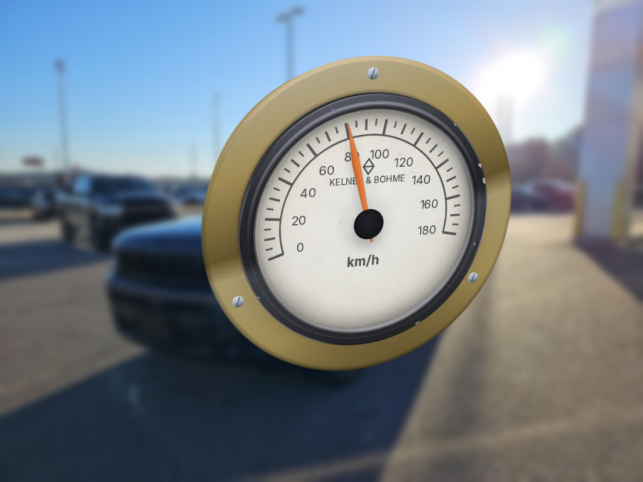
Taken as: 80
